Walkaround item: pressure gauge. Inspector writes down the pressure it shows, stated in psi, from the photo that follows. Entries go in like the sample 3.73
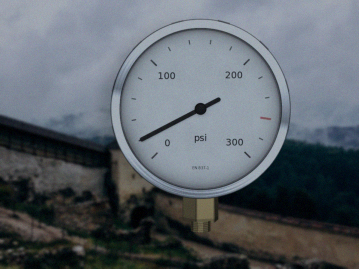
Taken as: 20
